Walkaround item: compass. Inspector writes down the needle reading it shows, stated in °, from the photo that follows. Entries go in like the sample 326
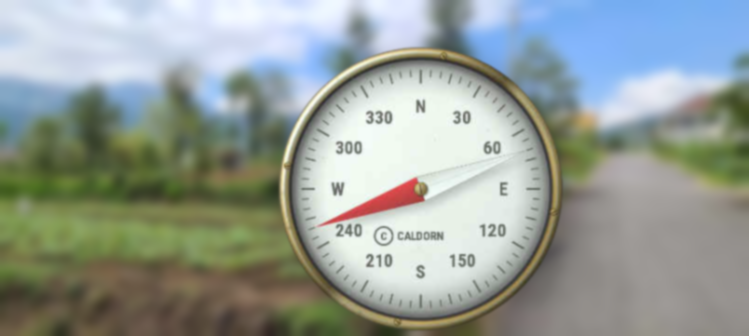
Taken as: 250
